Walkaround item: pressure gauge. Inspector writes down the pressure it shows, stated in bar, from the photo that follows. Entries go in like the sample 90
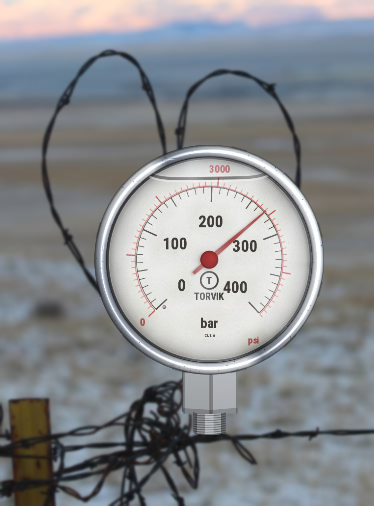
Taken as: 270
